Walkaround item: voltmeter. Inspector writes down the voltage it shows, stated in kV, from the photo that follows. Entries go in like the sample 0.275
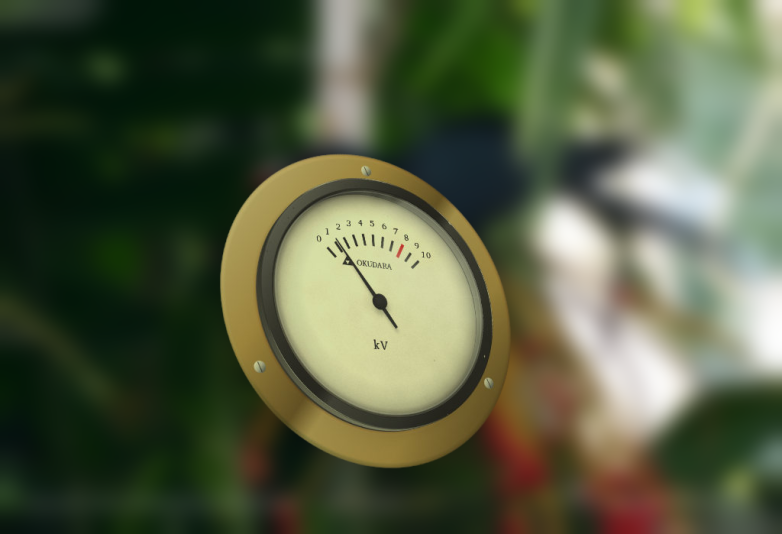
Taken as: 1
